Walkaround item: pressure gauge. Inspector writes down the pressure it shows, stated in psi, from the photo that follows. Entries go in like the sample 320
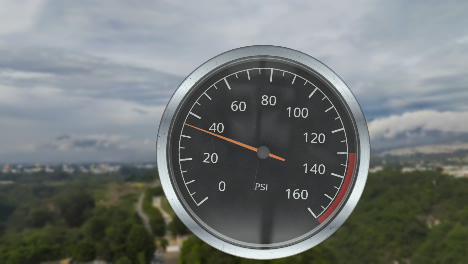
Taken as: 35
